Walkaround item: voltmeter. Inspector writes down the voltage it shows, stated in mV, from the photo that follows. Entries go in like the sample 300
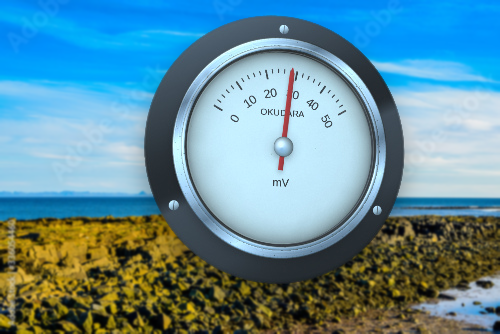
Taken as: 28
